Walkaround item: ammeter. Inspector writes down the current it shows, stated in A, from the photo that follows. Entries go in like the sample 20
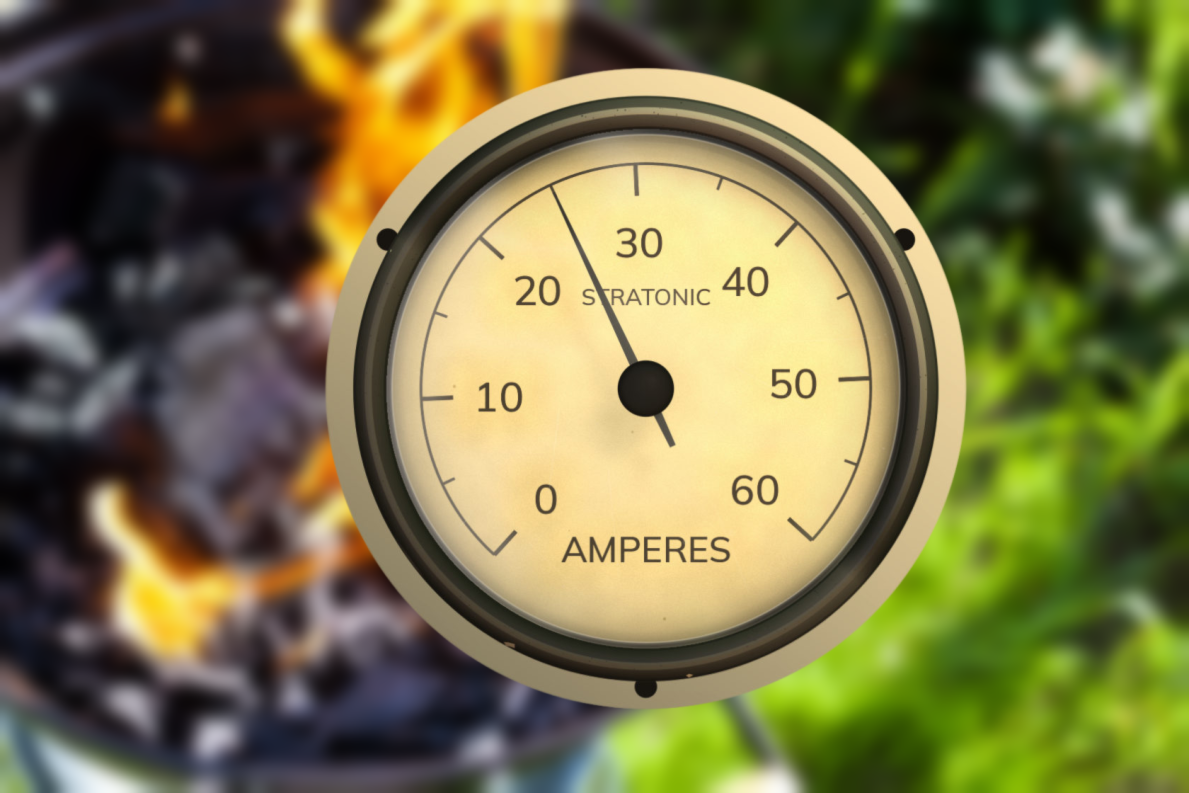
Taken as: 25
